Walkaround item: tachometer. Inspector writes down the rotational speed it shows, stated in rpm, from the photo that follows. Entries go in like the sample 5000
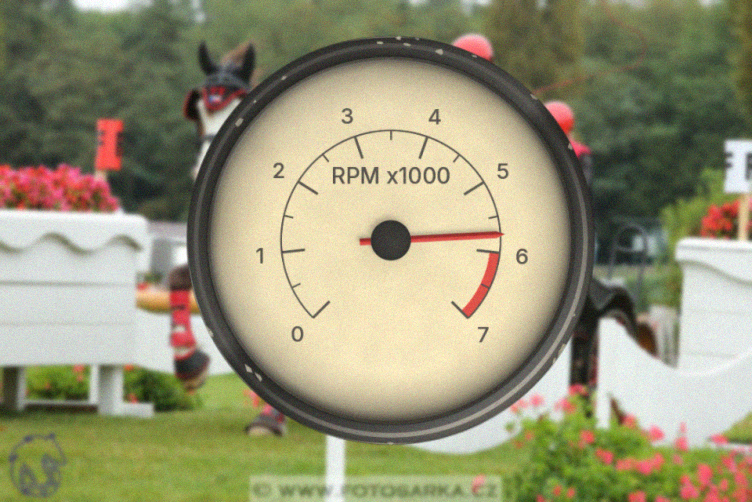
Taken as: 5750
